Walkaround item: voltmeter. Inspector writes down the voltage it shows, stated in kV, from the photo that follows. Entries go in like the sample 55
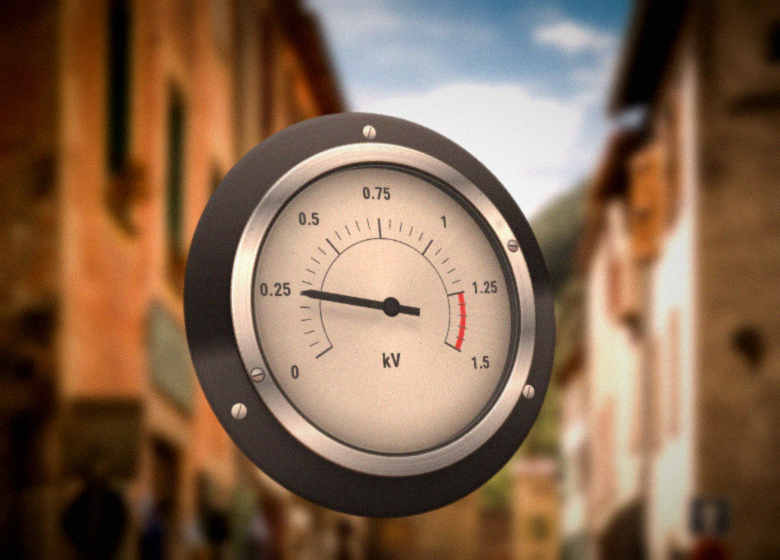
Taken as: 0.25
